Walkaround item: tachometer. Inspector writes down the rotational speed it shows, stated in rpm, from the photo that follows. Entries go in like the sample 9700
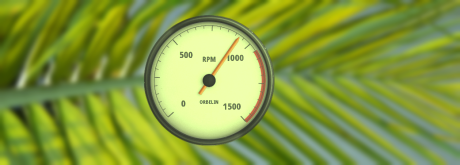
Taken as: 925
